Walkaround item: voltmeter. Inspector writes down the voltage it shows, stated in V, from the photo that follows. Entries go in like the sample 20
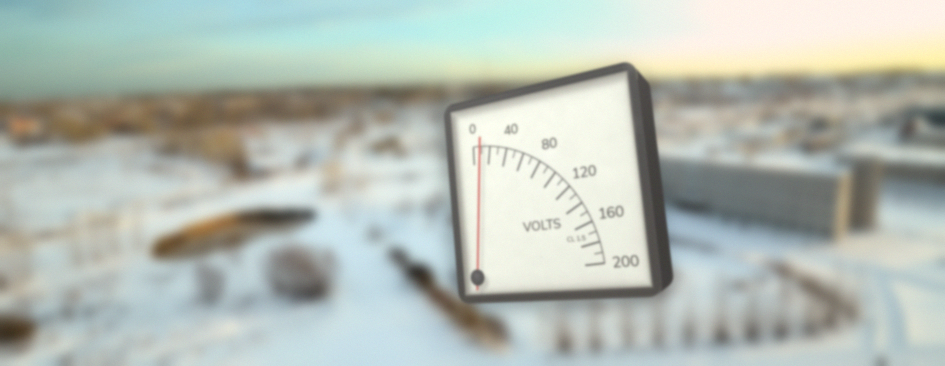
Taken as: 10
